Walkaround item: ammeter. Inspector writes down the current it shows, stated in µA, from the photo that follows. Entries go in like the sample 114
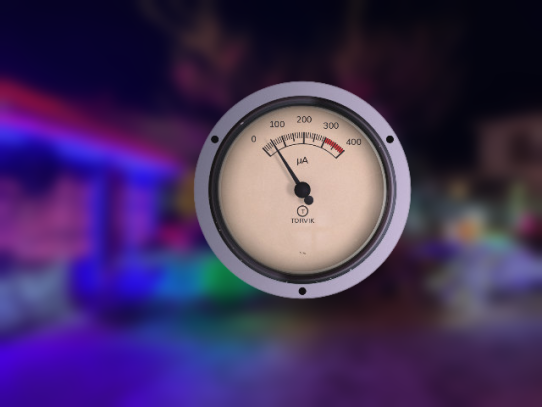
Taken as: 50
